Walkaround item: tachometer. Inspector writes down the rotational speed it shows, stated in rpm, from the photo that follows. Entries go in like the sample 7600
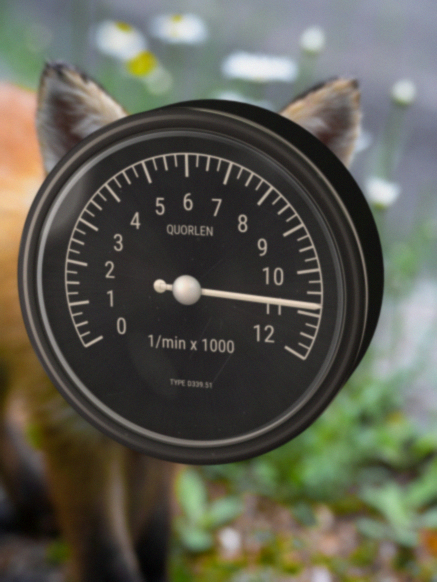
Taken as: 10750
